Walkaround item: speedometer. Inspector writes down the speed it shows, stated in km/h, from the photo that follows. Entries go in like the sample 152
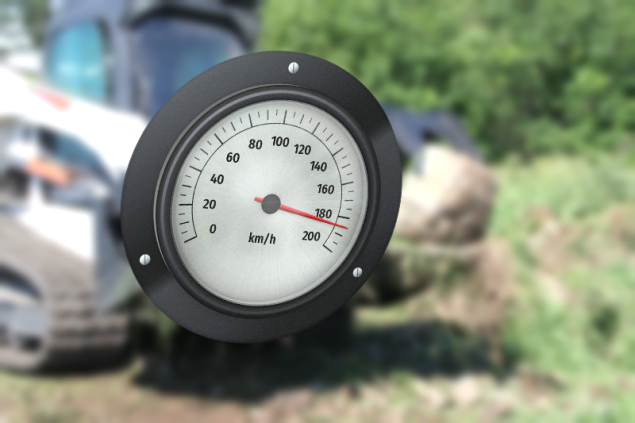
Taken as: 185
